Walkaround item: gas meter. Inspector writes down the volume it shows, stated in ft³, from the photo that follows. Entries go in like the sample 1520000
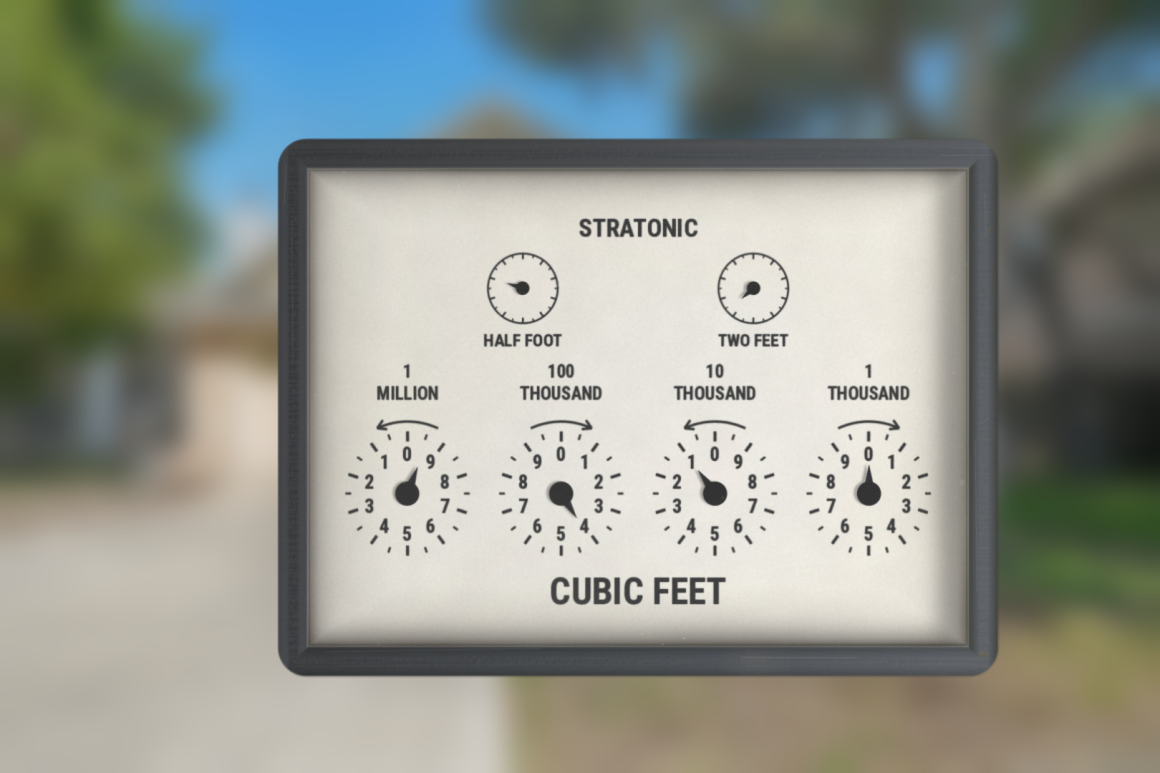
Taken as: 941000
